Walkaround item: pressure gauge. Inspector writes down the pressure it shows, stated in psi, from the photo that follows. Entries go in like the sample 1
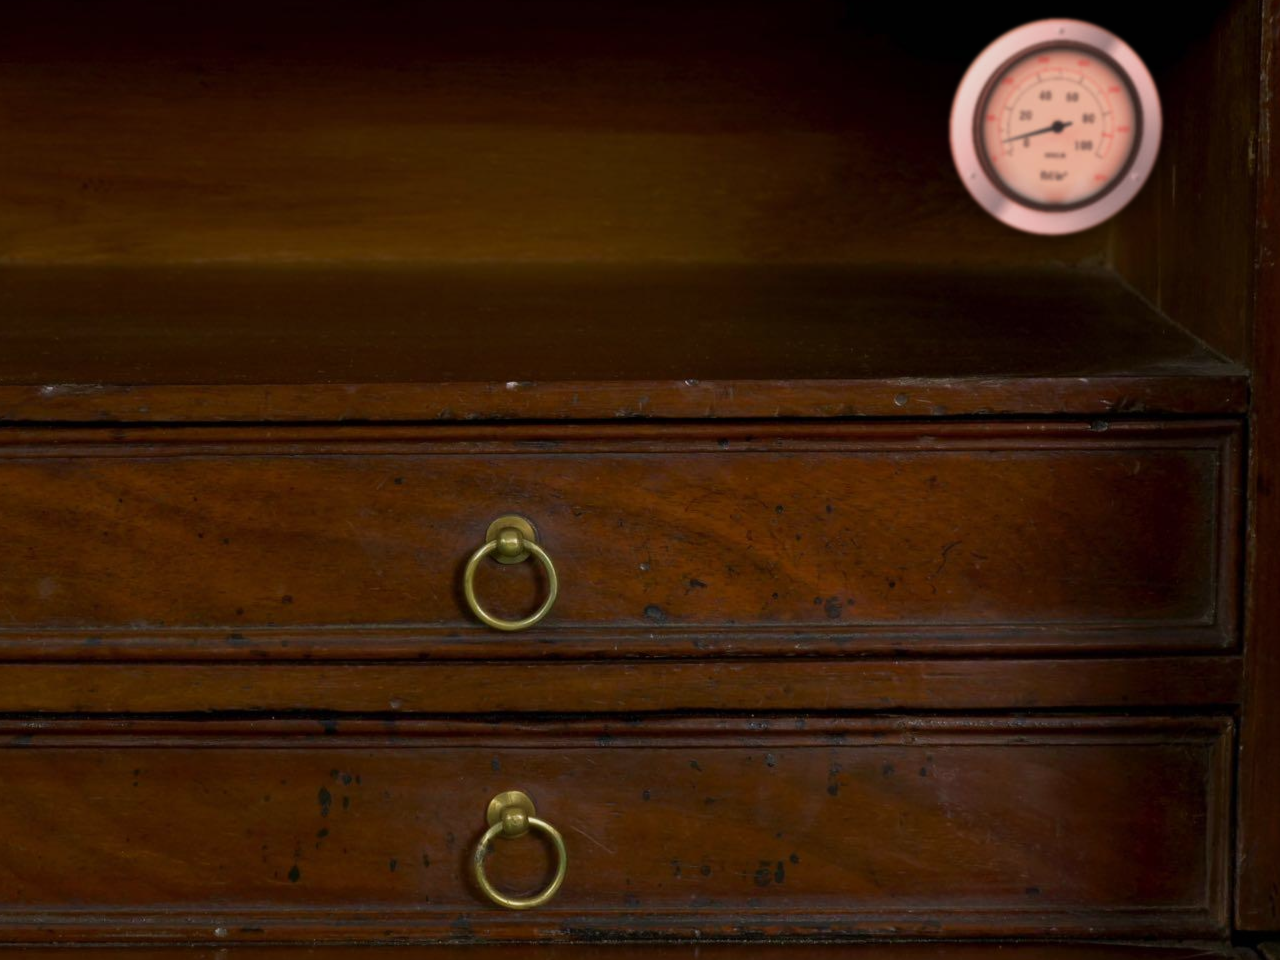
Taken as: 5
